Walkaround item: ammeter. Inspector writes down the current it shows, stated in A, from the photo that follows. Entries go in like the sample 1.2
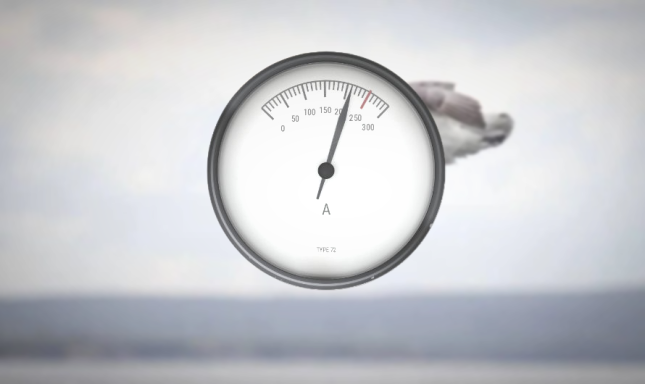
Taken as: 210
